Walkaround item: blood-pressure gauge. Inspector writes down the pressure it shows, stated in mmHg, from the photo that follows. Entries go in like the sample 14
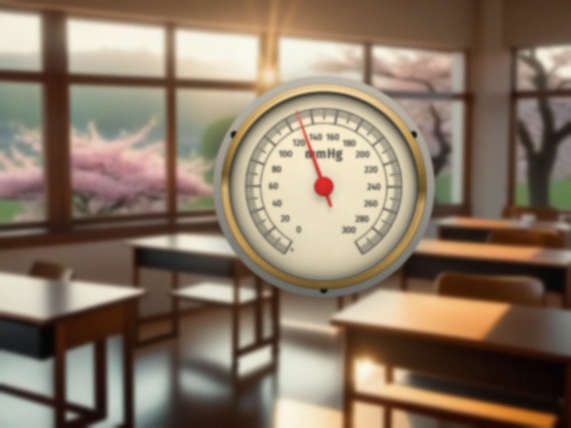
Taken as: 130
